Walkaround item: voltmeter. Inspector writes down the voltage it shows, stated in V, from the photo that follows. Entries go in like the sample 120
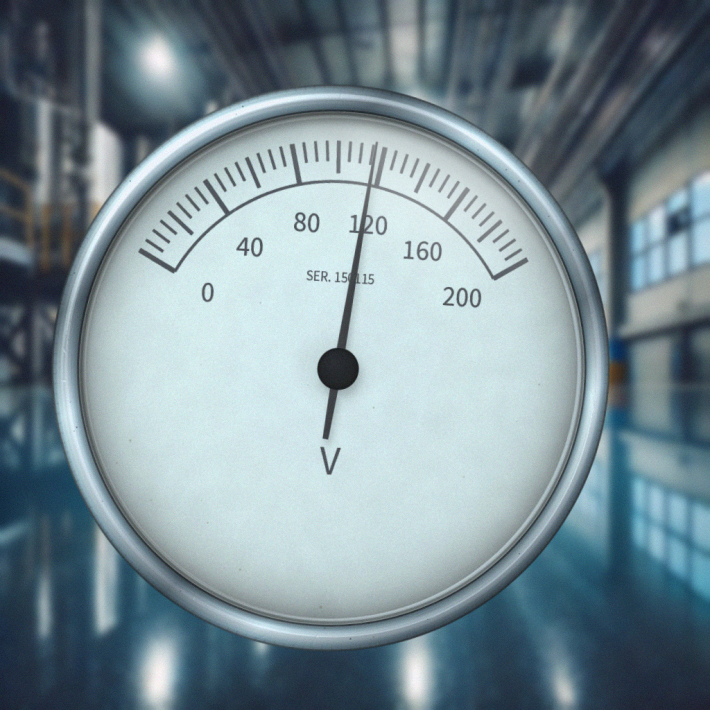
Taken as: 115
